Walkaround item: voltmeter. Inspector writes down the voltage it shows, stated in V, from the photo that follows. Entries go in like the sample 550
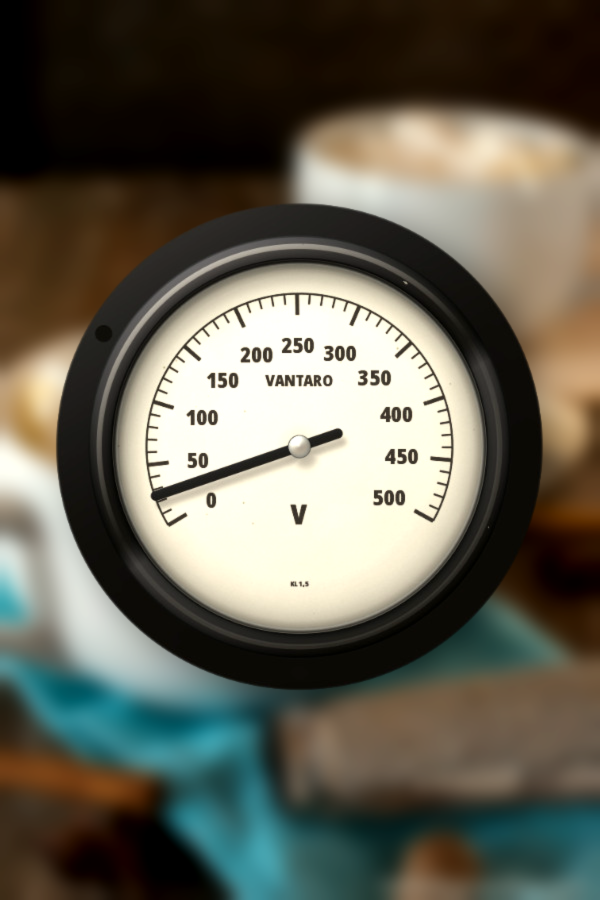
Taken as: 25
